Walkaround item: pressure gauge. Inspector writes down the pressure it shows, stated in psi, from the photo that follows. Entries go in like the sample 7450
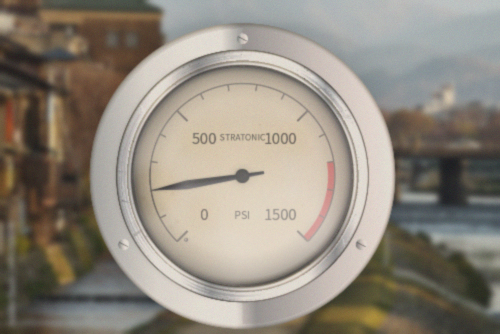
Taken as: 200
